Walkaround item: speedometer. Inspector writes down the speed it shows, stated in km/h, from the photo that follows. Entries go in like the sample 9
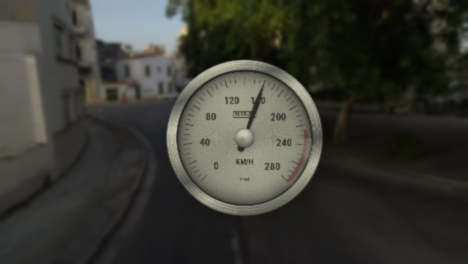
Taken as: 160
